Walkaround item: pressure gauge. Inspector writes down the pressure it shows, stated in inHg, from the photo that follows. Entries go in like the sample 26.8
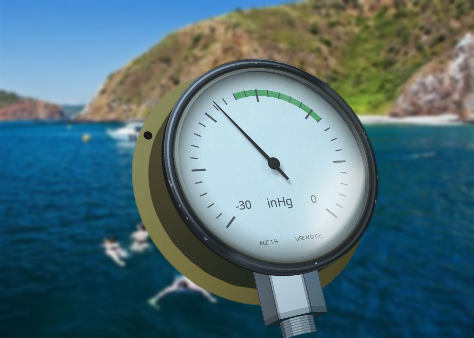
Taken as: -19
